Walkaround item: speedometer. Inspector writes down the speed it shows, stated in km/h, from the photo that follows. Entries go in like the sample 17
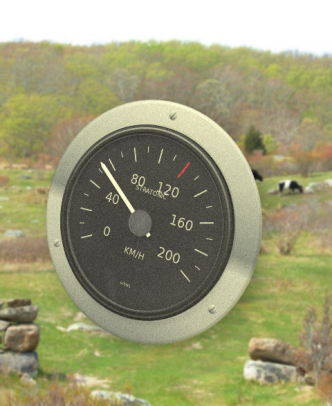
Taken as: 55
